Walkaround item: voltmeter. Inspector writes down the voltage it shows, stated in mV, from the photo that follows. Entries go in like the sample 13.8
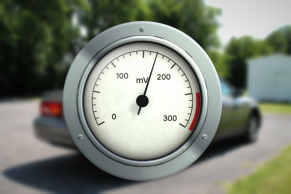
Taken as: 170
